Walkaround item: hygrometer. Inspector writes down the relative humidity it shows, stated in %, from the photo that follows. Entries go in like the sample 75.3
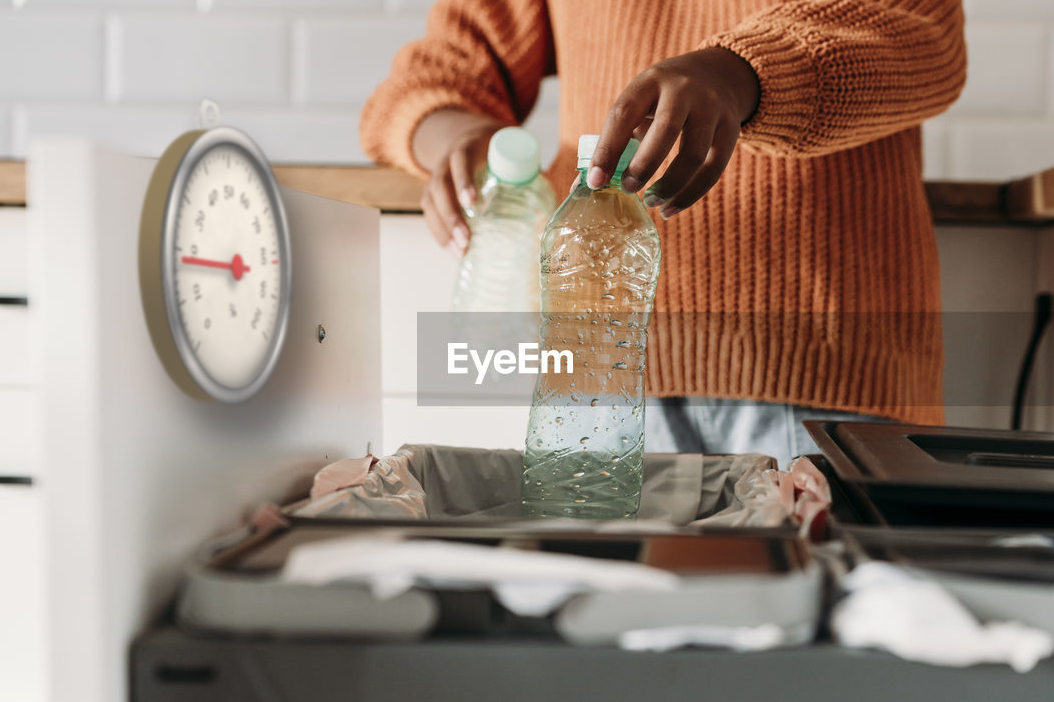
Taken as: 18
